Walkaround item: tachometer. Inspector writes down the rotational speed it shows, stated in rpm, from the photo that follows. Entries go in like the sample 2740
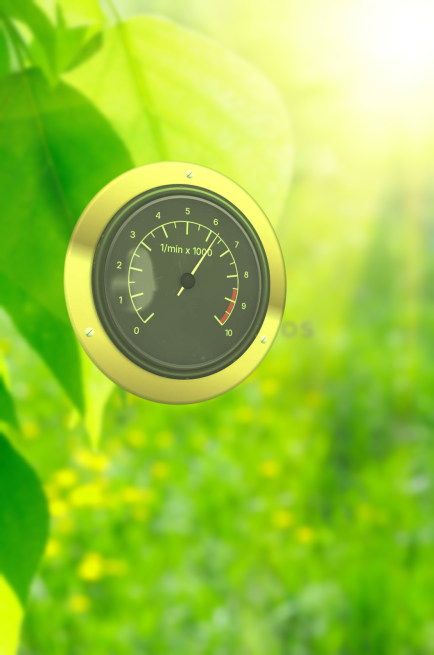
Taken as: 6250
